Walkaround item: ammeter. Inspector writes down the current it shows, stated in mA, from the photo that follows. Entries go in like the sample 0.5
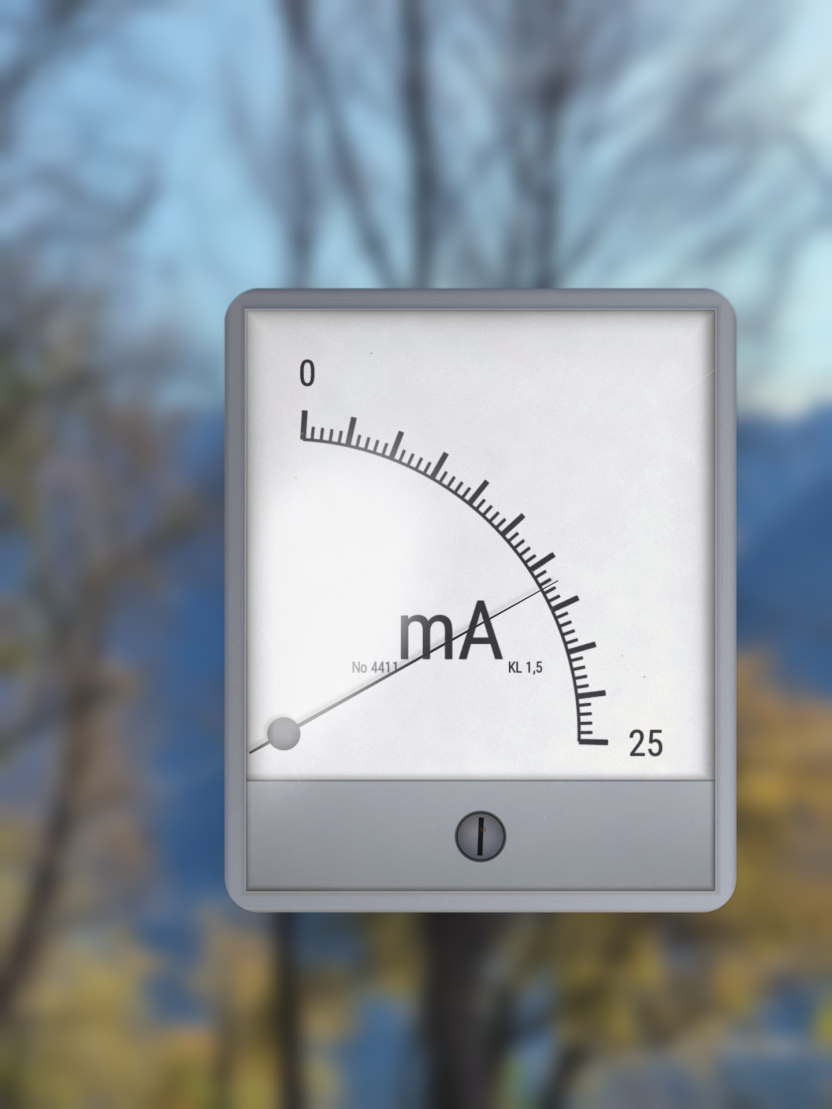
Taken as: 16.25
